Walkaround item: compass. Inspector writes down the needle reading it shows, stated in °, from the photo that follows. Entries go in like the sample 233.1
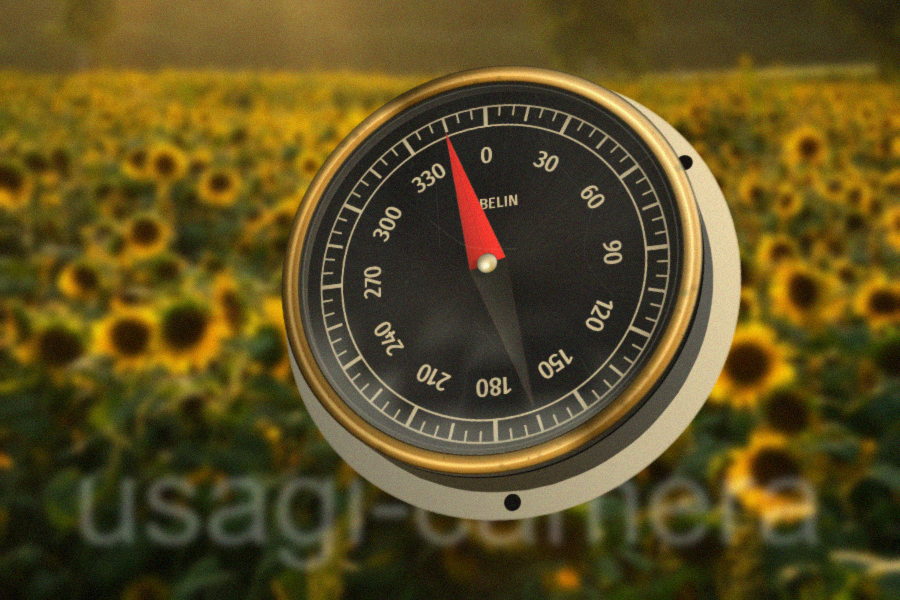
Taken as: 345
